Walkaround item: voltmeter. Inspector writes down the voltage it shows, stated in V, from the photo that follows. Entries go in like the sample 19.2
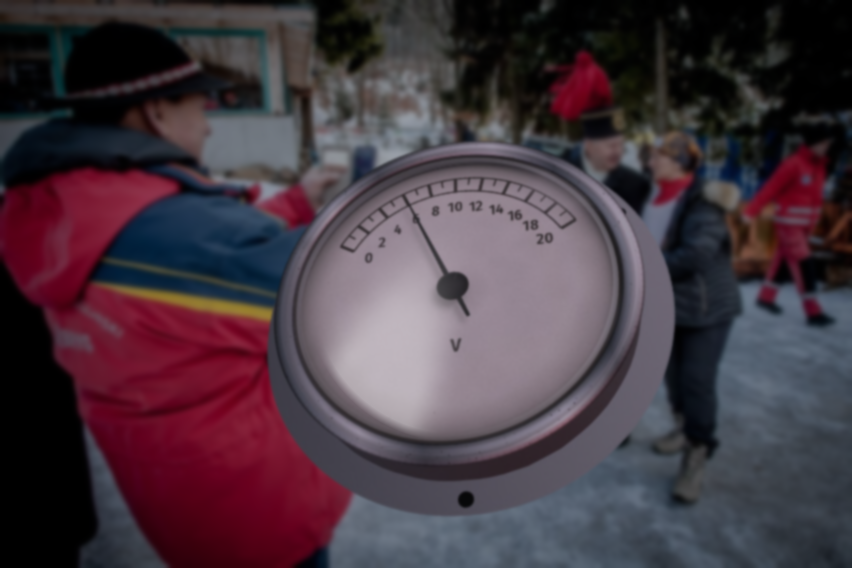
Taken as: 6
